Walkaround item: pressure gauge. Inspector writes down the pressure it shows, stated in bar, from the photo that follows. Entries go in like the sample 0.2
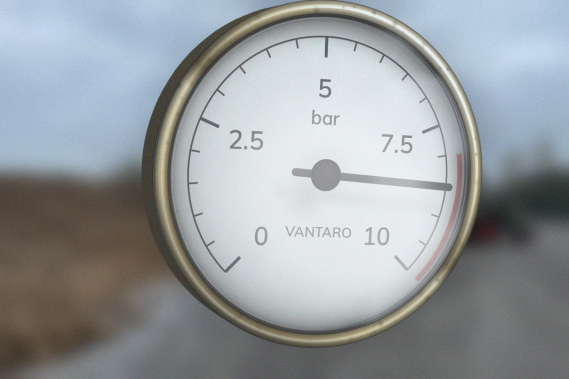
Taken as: 8.5
